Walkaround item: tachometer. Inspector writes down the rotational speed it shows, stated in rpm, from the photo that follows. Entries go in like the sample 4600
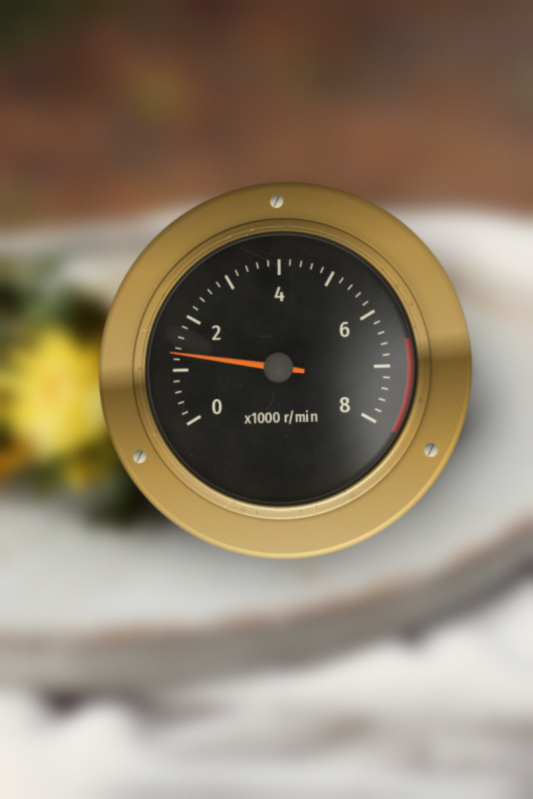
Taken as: 1300
